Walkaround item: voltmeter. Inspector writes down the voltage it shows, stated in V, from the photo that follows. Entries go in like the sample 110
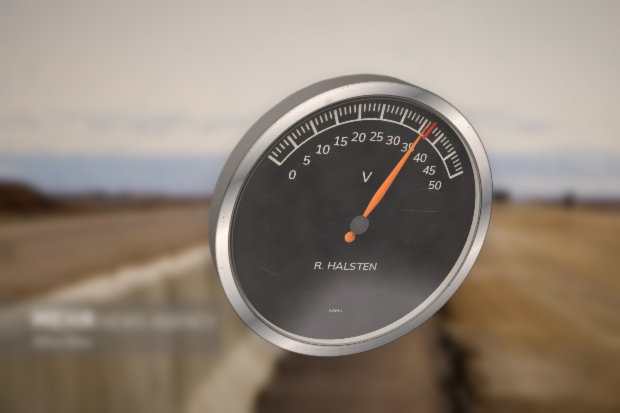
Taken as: 35
